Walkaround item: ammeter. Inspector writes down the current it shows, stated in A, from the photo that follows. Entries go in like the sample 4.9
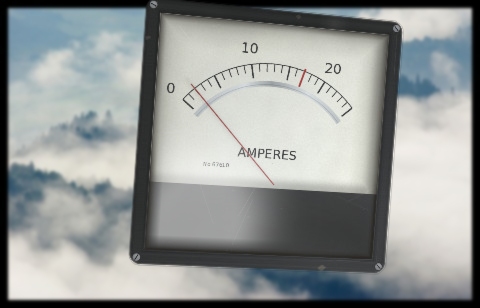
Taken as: 2
